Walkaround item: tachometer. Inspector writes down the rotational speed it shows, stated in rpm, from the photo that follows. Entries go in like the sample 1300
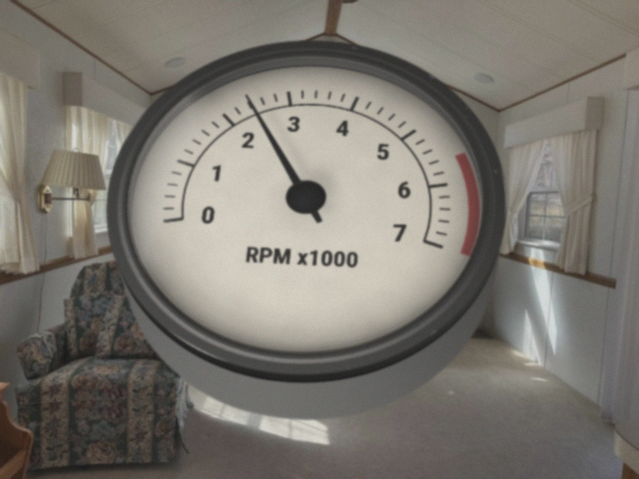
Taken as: 2400
